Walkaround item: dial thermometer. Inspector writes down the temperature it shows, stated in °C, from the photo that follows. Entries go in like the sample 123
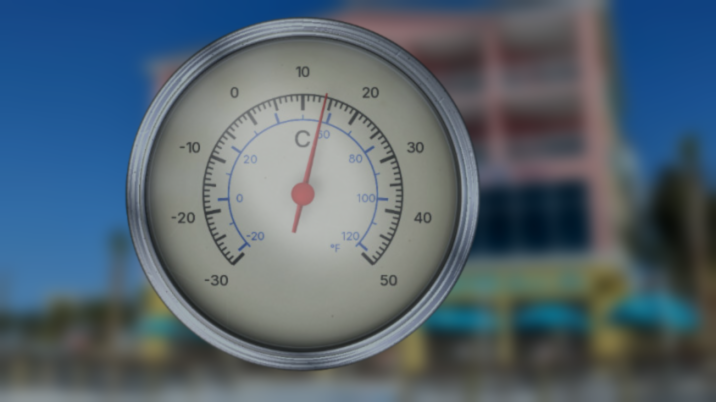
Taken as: 14
